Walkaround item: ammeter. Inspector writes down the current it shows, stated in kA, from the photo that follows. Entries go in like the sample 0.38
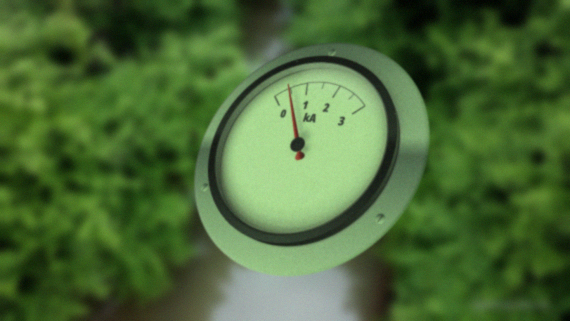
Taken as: 0.5
